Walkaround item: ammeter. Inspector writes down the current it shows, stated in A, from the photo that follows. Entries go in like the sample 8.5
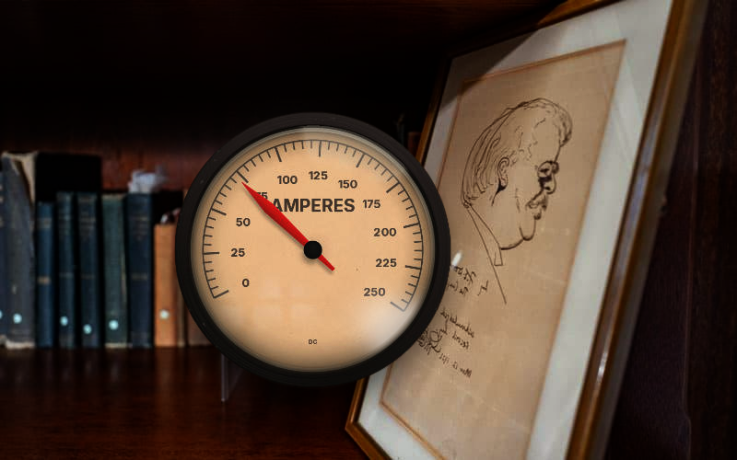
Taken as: 72.5
